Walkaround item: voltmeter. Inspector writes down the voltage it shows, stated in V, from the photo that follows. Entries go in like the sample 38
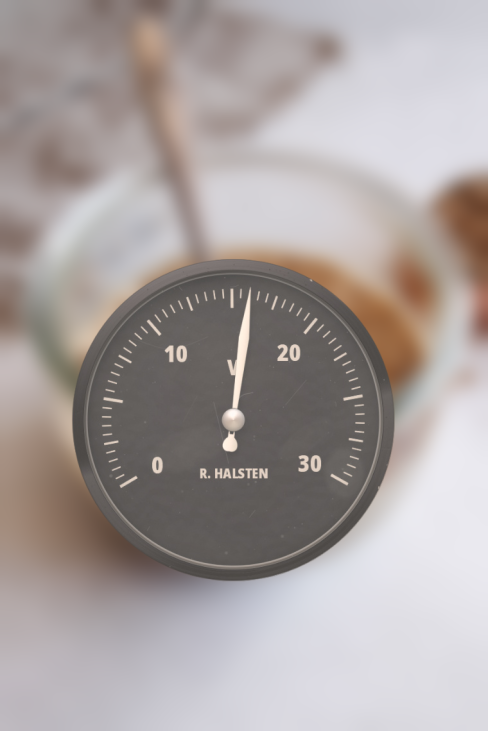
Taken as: 16
